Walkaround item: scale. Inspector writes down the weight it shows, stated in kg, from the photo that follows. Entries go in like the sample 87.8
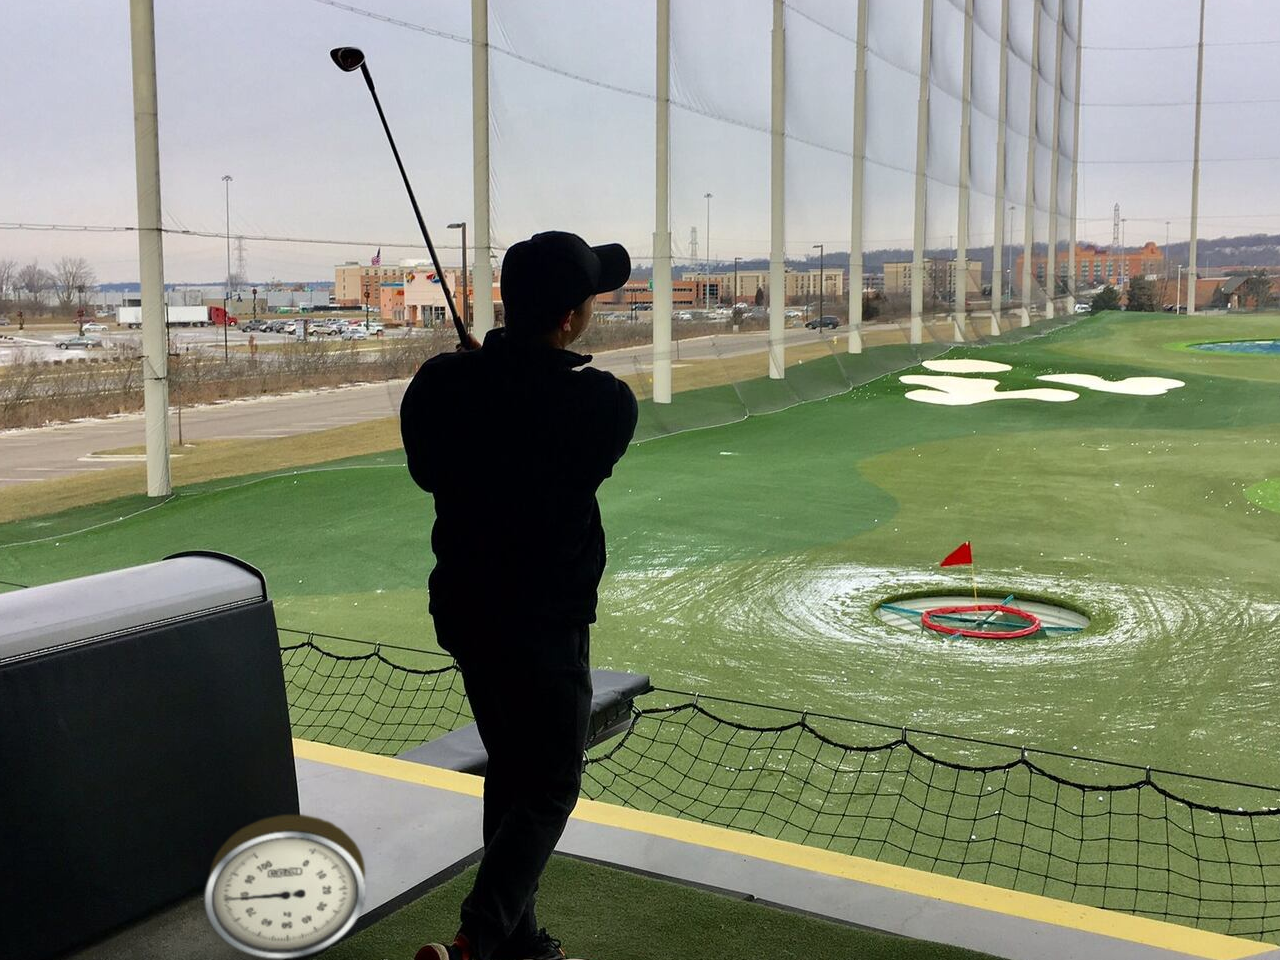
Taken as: 80
